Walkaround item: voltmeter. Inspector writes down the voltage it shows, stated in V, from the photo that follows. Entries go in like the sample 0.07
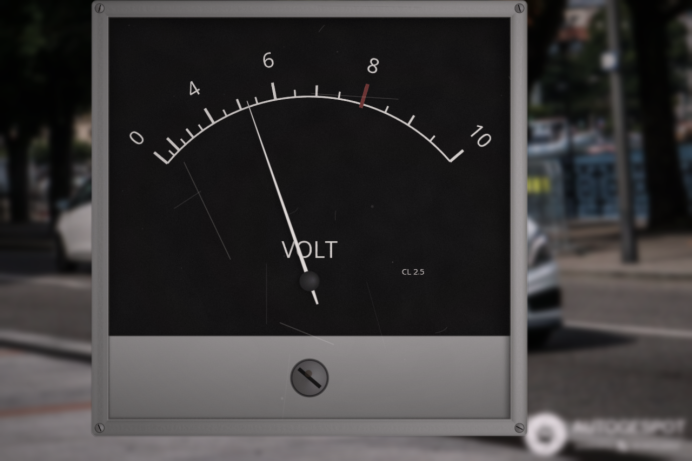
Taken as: 5.25
